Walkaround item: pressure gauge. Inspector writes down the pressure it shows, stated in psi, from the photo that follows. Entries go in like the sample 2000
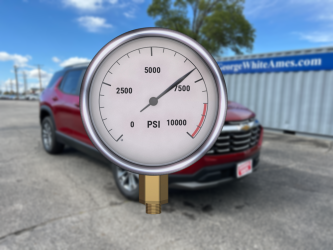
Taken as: 7000
